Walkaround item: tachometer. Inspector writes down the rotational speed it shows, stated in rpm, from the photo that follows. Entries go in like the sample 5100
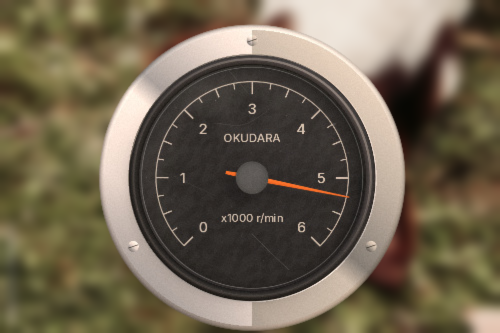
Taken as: 5250
